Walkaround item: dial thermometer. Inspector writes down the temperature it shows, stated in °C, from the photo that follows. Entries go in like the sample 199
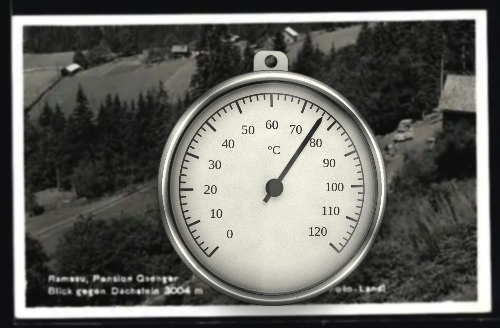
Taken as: 76
